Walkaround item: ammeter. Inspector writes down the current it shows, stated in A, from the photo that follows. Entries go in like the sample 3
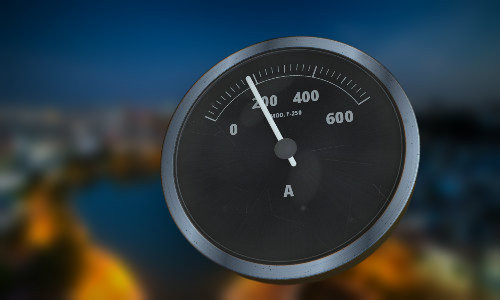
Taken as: 180
